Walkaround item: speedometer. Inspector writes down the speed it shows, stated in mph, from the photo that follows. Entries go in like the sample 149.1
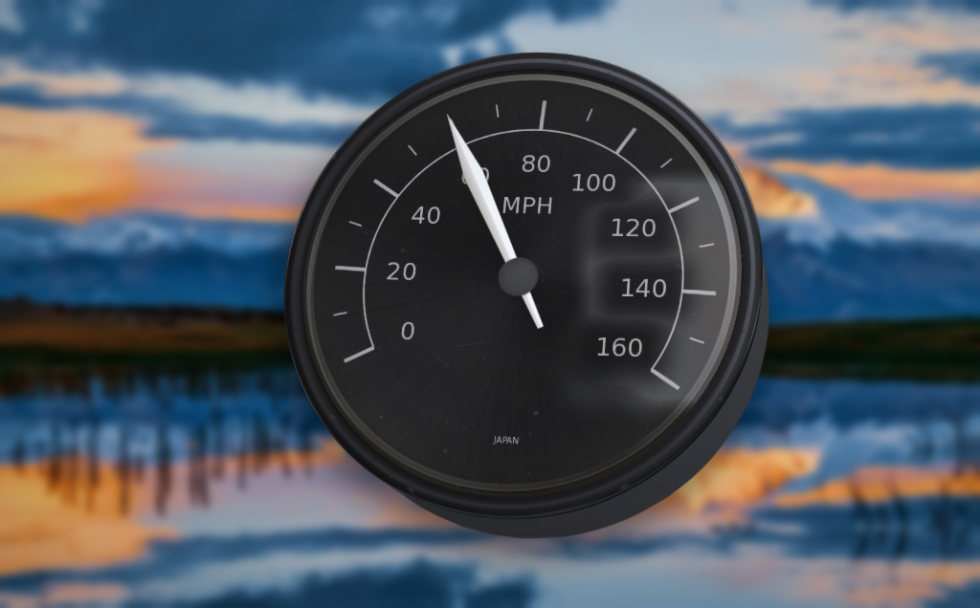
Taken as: 60
